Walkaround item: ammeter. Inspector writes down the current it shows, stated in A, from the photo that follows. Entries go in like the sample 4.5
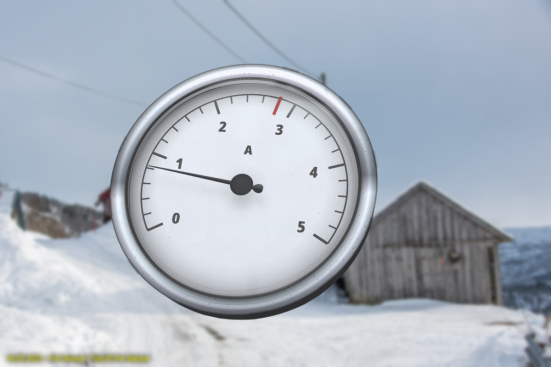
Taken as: 0.8
